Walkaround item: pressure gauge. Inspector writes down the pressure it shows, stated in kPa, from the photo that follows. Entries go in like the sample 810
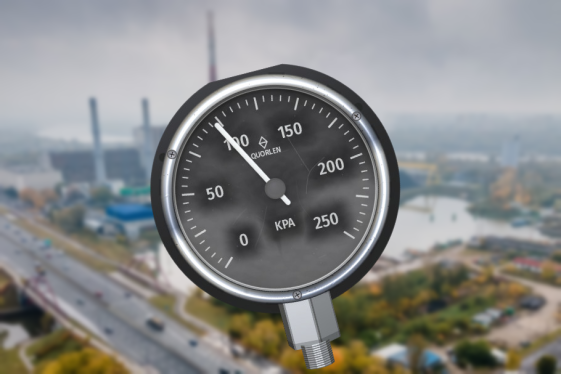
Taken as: 97.5
